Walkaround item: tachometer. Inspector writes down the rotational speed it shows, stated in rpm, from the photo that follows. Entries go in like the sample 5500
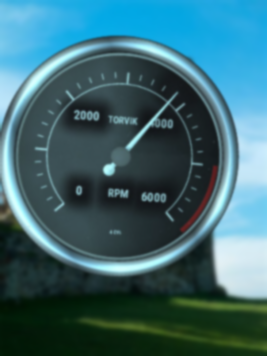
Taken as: 3800
